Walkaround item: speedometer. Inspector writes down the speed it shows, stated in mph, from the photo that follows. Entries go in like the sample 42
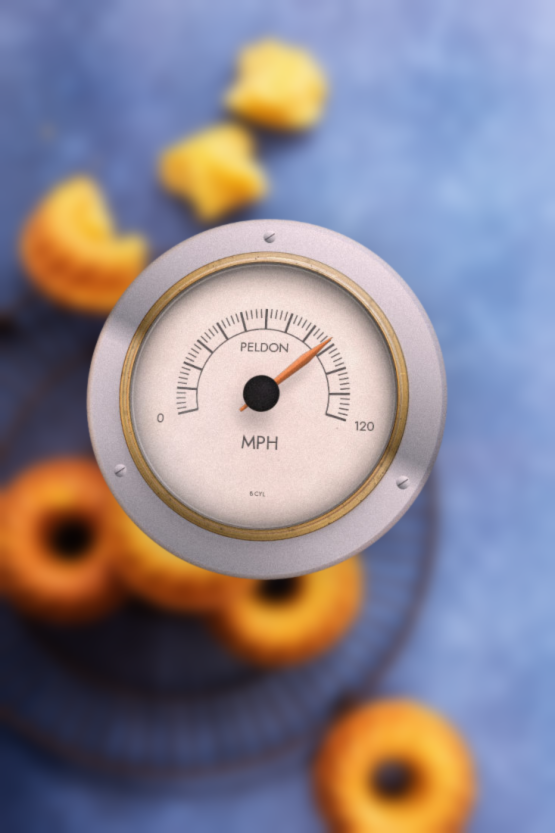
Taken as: 88
